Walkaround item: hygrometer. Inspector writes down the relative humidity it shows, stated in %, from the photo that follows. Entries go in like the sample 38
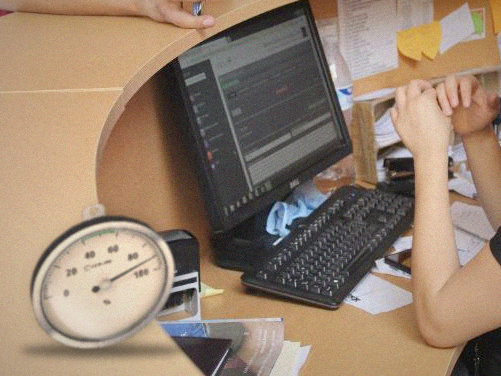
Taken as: 90
